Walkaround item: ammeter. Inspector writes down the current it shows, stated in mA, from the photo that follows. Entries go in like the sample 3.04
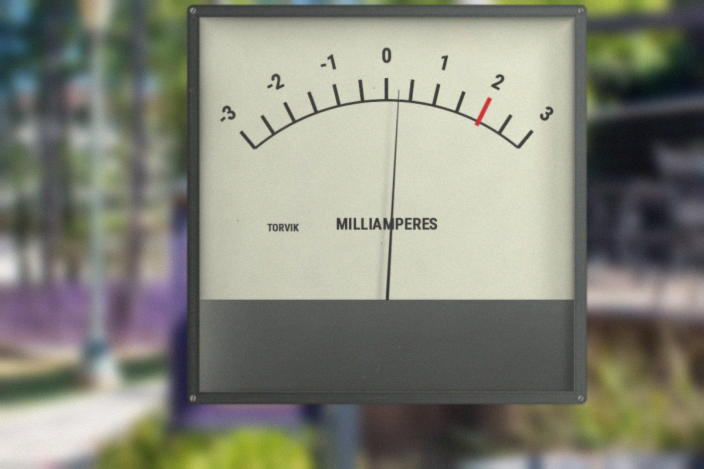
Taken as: 0.25
